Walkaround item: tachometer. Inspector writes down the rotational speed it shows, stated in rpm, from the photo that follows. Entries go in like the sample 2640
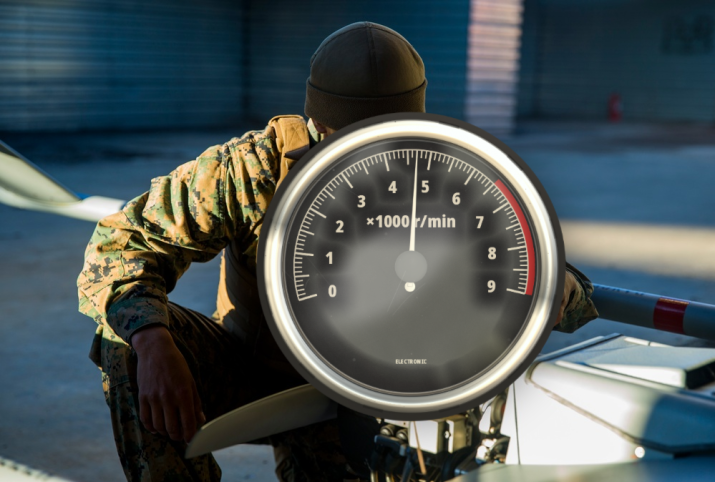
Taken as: 4700
